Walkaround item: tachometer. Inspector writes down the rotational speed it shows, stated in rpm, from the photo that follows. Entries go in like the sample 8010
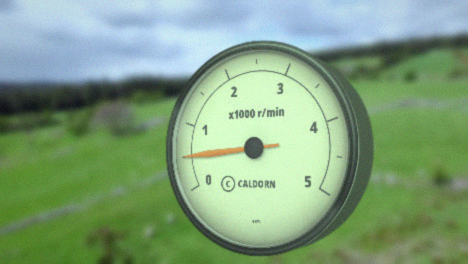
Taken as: 500
